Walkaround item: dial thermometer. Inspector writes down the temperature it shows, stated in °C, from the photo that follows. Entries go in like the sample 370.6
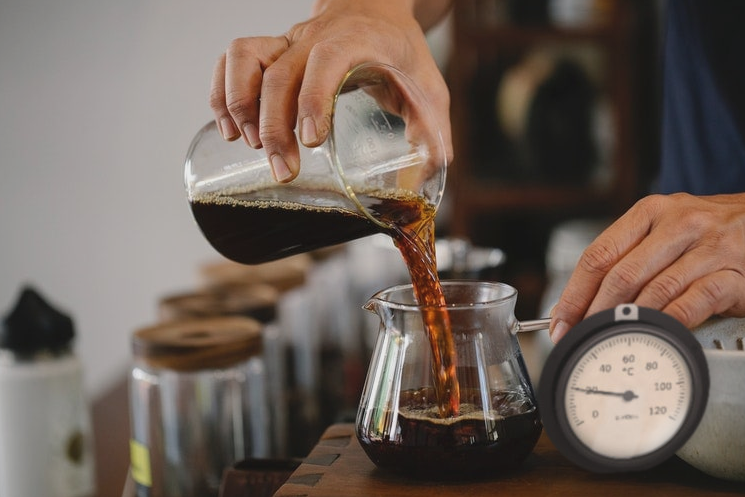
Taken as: 20
